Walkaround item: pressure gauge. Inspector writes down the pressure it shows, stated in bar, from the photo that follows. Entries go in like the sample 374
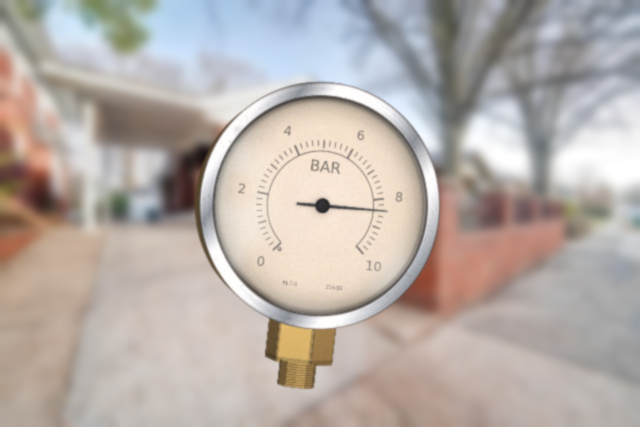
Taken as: 8.4
